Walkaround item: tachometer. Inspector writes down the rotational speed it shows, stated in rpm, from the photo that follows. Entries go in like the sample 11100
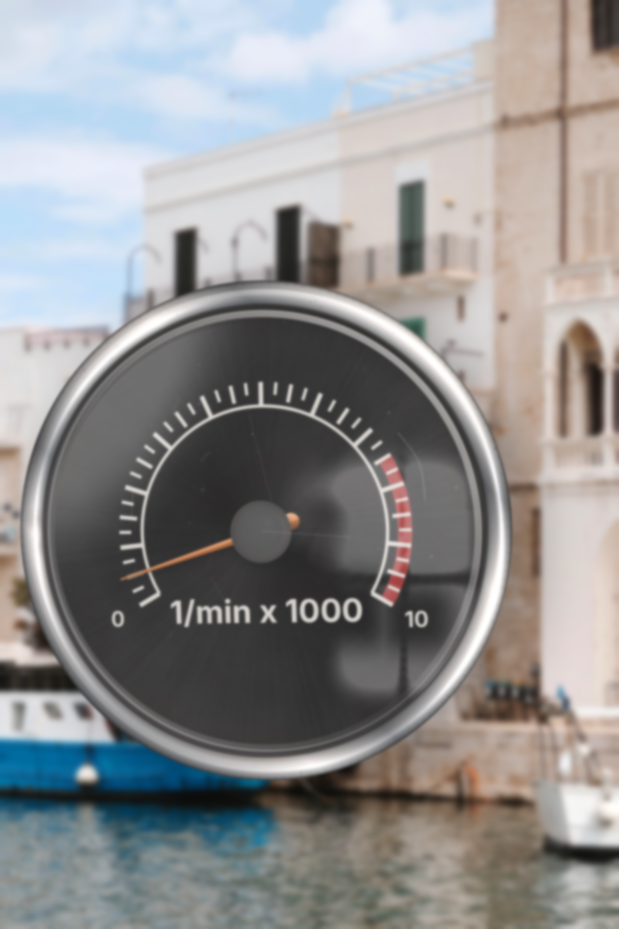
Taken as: 500
